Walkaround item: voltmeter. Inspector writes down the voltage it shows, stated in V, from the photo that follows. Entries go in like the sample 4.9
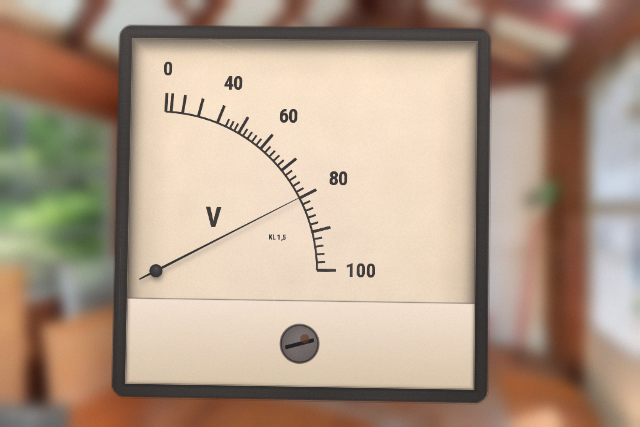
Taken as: 80
